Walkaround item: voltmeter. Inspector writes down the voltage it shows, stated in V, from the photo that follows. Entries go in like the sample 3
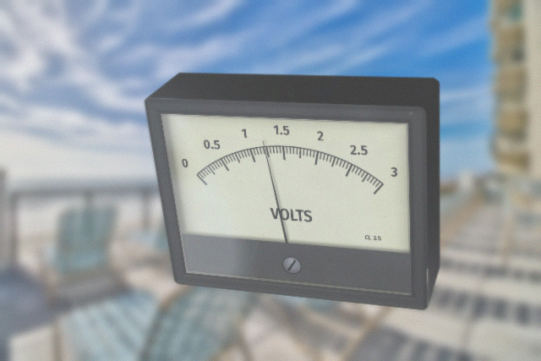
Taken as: 1.25
